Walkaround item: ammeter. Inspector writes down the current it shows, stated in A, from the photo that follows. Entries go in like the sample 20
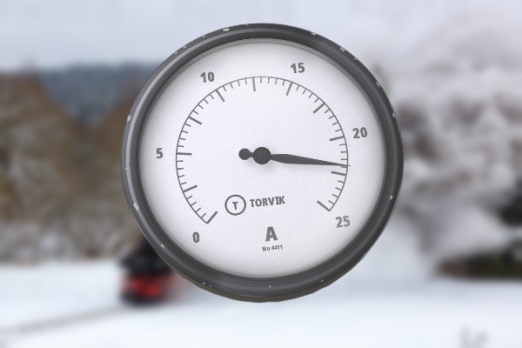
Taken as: 22
